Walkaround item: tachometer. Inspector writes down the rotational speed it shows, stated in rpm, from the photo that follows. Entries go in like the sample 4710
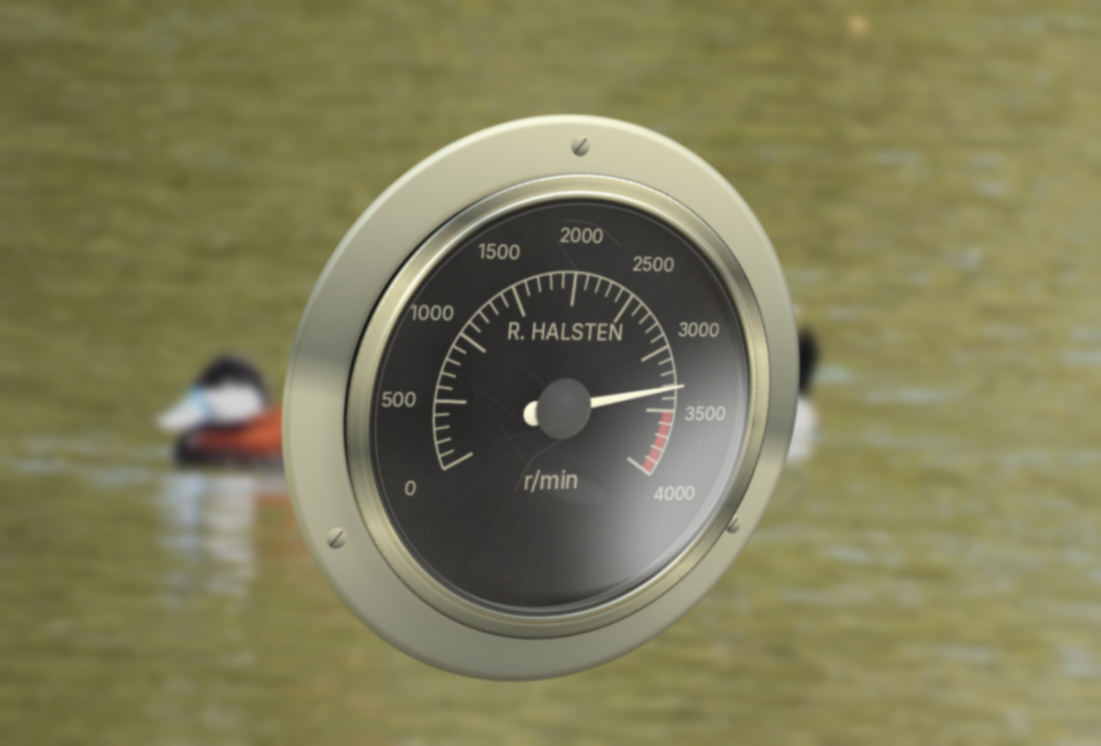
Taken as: 3300
